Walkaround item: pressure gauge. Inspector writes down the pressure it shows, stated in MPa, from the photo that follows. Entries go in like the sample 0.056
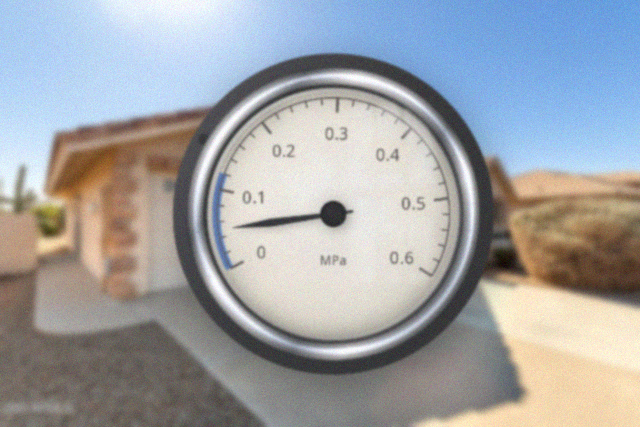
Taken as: 0.05
